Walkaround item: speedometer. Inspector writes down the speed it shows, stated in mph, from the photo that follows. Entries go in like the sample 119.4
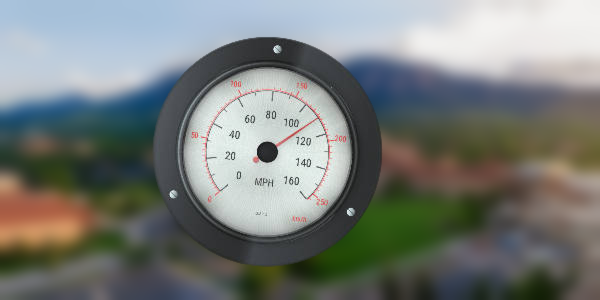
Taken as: 110
